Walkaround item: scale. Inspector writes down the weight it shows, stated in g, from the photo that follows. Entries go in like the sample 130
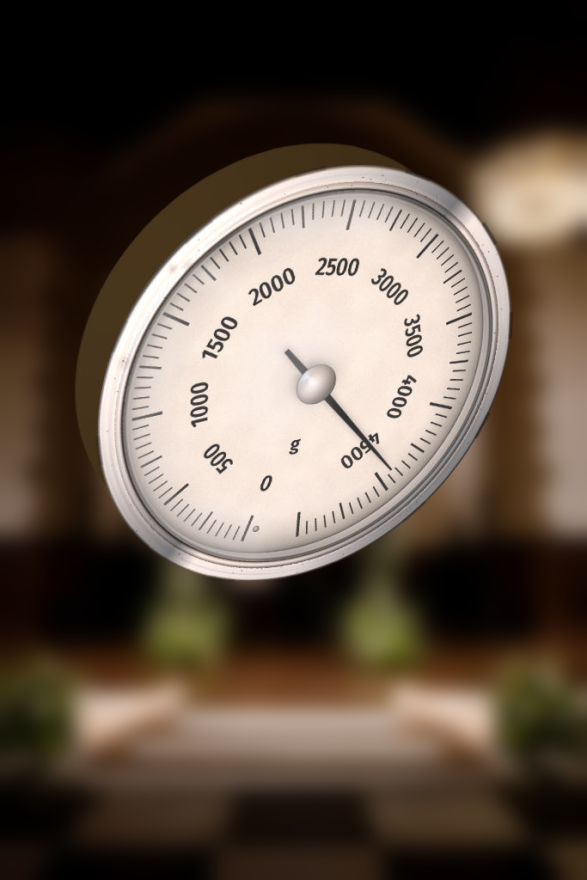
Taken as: 4425
